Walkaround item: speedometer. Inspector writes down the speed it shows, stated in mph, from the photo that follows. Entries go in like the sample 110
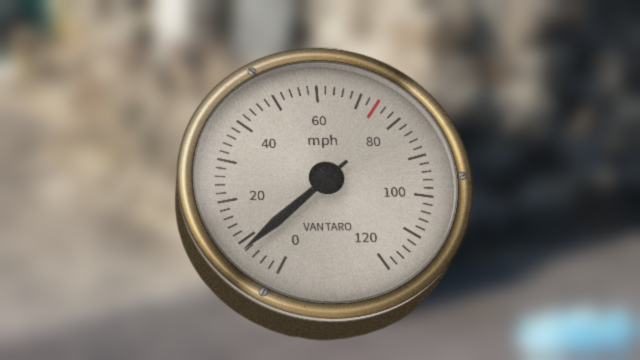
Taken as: 8
